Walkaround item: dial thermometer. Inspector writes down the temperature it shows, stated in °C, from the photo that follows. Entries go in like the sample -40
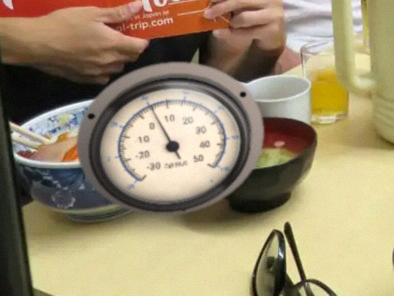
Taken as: 5
